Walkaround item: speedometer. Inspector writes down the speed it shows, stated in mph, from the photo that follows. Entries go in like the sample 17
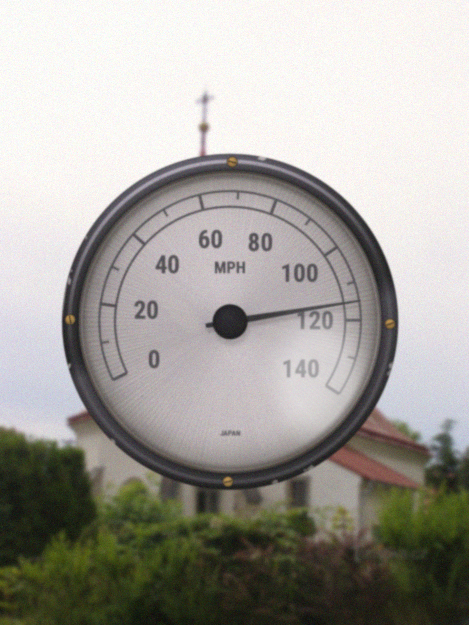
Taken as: 115
